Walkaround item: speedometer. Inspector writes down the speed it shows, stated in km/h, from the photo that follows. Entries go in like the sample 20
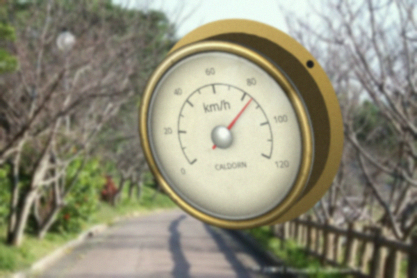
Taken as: 85
